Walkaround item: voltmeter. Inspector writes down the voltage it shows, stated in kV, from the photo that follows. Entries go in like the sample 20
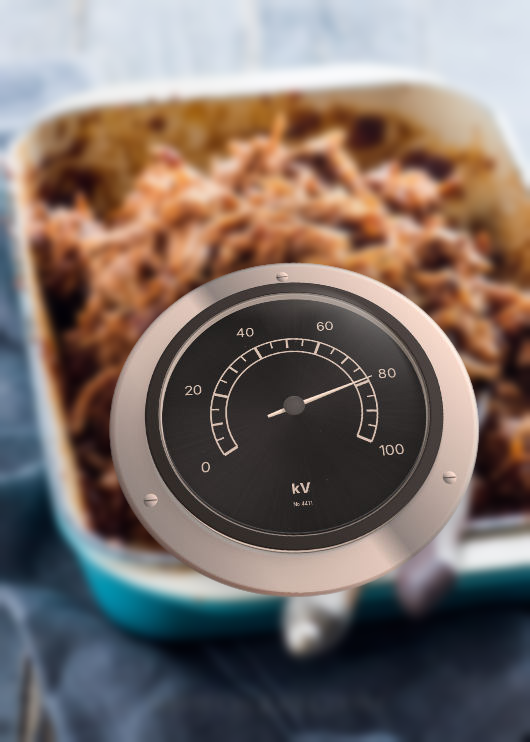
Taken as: 80
